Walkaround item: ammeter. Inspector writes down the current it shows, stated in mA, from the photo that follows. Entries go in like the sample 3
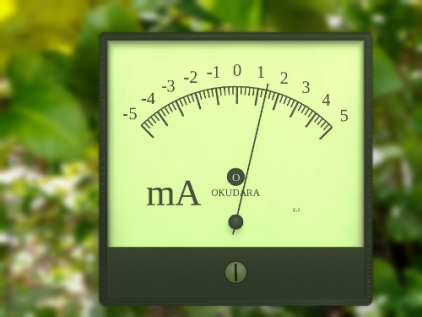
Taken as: 1.4
